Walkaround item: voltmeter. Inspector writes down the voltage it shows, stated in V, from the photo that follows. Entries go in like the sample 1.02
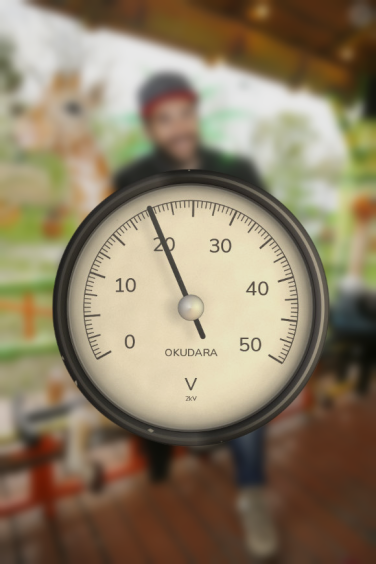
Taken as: 20
